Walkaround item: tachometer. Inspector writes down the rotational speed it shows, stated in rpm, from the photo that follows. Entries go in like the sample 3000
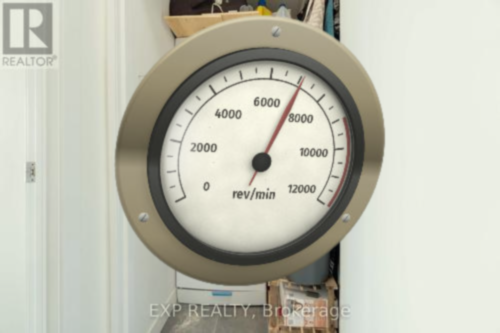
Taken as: 7000
